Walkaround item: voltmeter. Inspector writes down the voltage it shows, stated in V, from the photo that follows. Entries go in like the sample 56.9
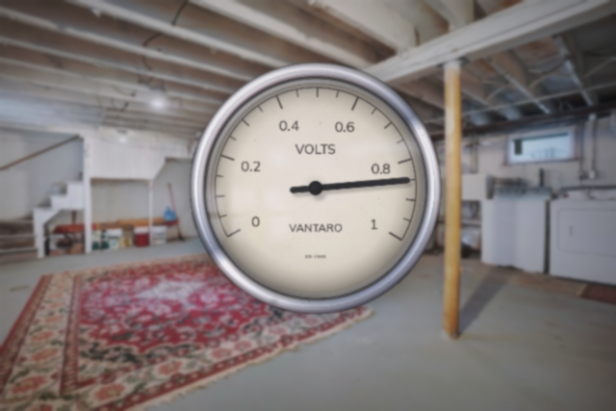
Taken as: 0.85
